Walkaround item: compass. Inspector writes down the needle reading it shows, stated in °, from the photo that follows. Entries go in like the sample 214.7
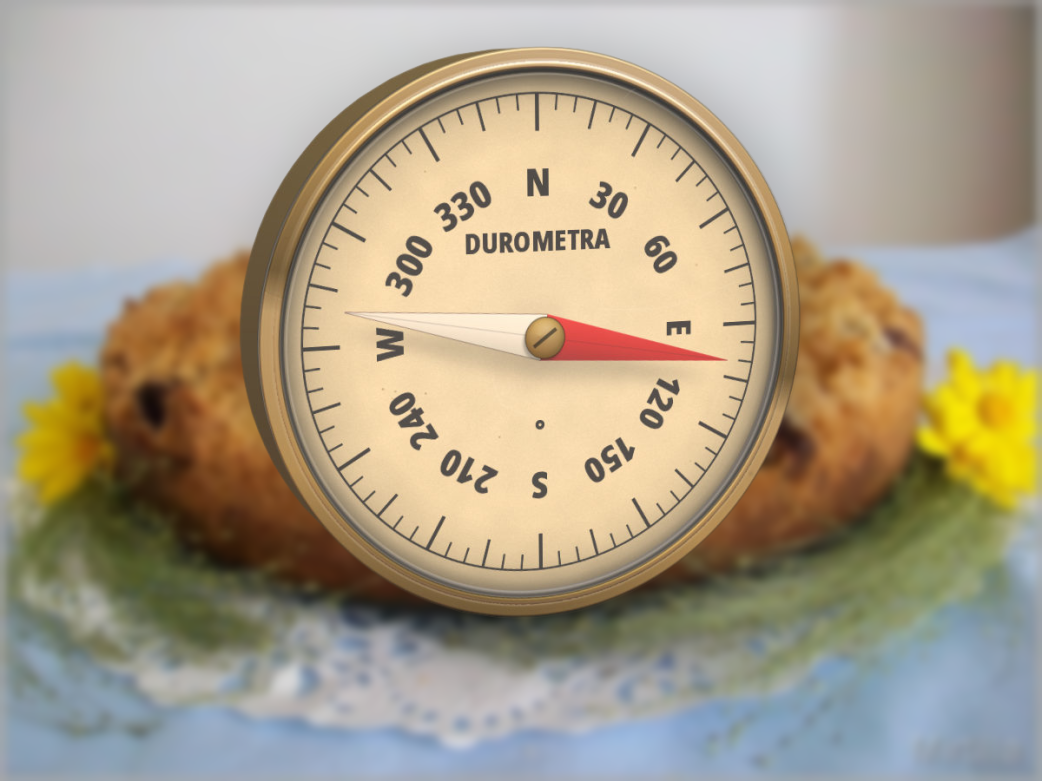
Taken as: 100
